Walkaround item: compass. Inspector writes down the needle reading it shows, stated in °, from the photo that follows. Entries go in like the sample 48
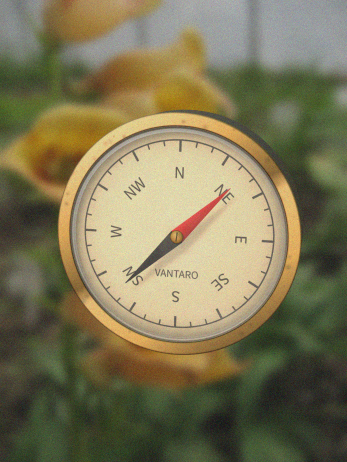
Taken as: 45
